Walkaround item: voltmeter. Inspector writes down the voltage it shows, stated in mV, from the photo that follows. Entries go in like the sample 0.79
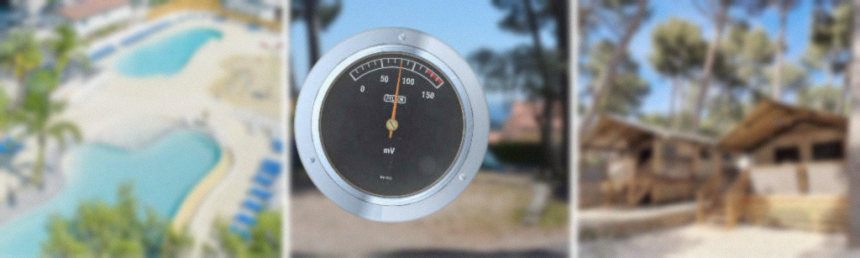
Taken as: 80
